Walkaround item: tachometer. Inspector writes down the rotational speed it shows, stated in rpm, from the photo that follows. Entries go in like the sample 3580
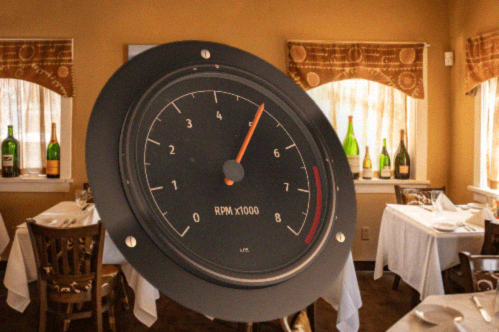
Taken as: 5000
